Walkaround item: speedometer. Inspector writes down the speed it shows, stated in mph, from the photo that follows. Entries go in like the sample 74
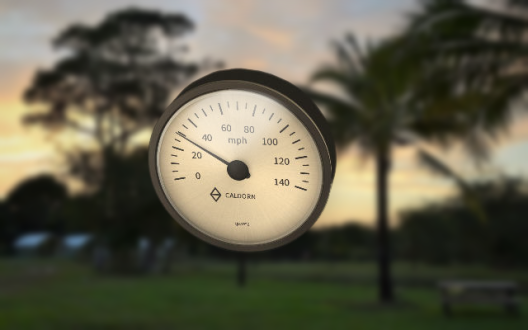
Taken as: 30
